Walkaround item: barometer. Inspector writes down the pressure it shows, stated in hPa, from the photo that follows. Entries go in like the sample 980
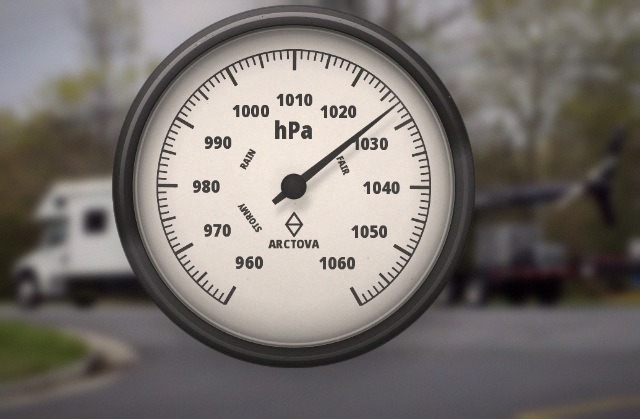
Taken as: 1027
